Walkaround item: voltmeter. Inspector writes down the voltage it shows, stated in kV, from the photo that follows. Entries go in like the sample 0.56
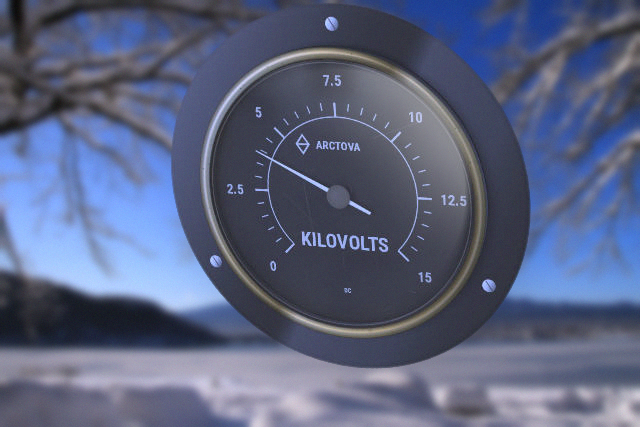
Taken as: 4
